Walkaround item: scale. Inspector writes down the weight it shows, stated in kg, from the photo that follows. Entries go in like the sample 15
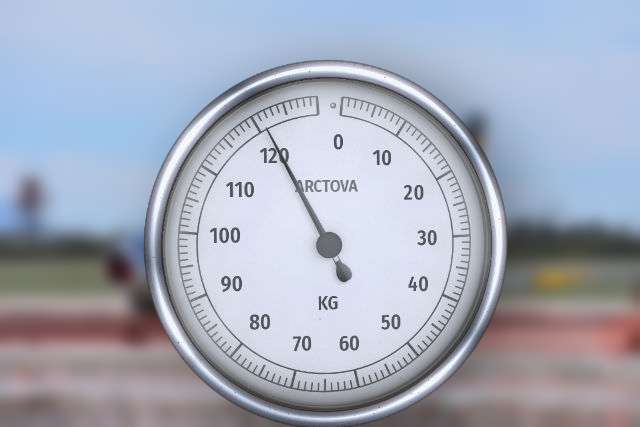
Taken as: 121
